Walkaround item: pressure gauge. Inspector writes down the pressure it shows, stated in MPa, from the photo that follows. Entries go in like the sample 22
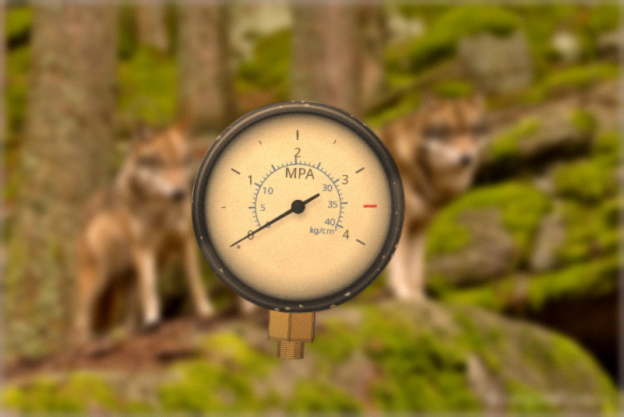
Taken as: 0
